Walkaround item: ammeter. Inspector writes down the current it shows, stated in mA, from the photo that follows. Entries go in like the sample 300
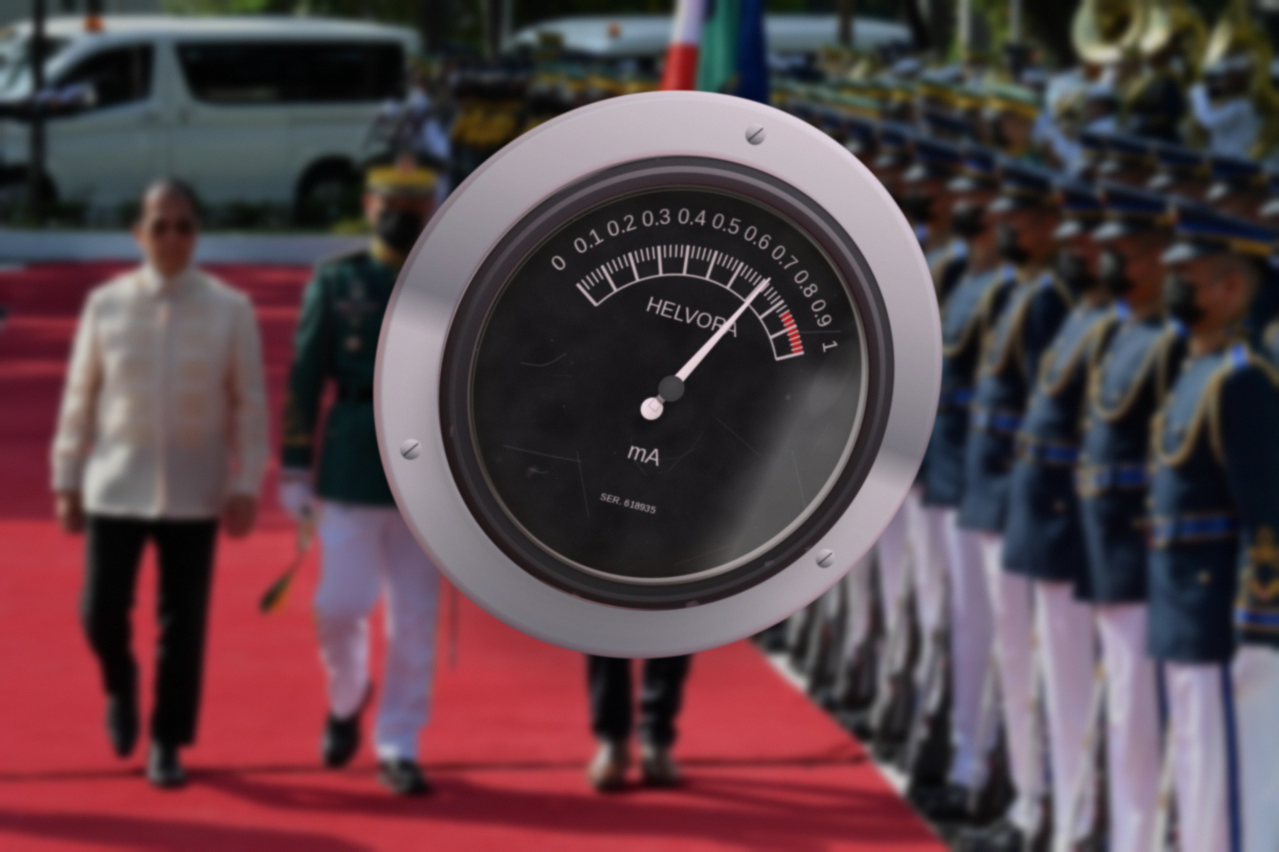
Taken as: 0.7
